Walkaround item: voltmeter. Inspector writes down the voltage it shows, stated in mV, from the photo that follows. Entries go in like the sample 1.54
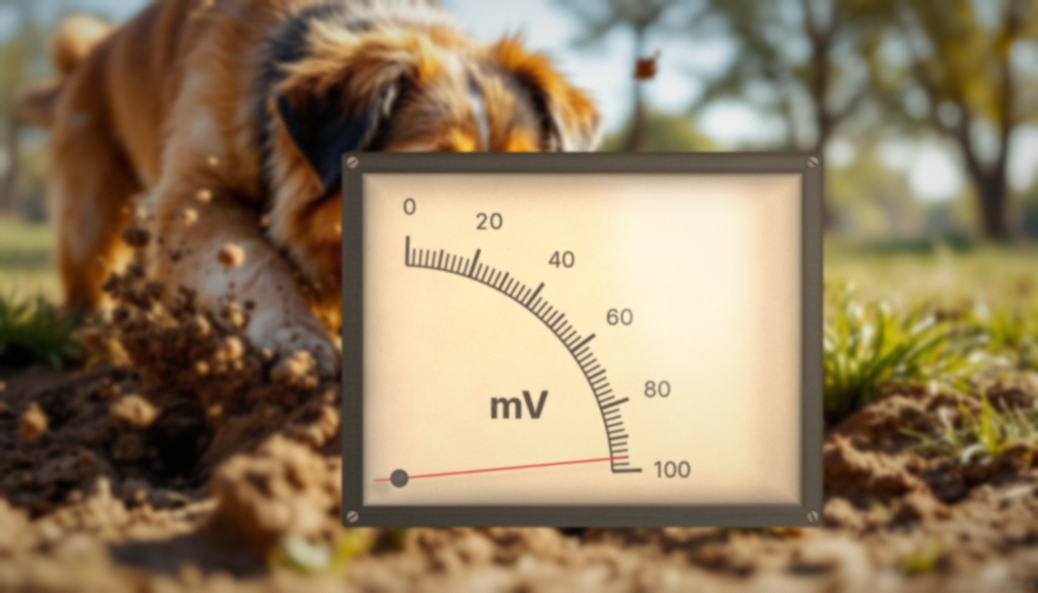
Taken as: 96
